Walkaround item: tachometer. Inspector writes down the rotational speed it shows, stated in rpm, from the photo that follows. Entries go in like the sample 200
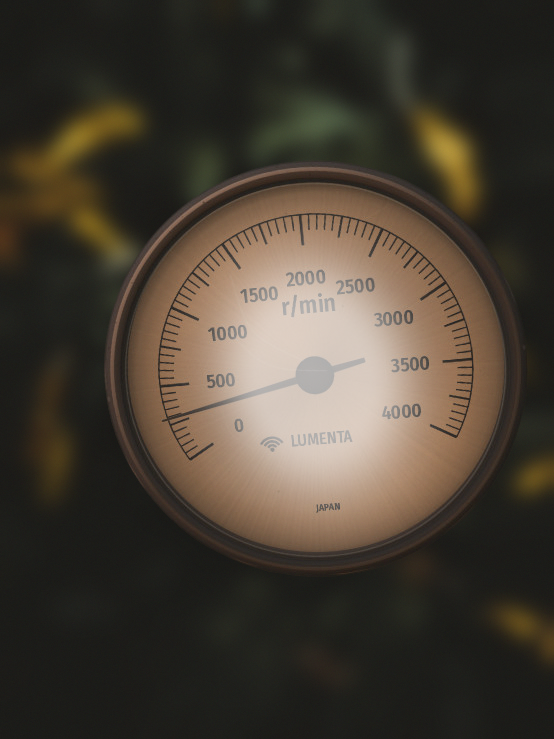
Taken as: 300
